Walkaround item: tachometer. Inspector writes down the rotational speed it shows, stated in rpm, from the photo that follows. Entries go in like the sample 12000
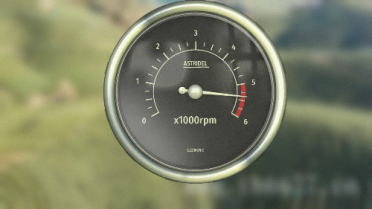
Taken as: 5375
